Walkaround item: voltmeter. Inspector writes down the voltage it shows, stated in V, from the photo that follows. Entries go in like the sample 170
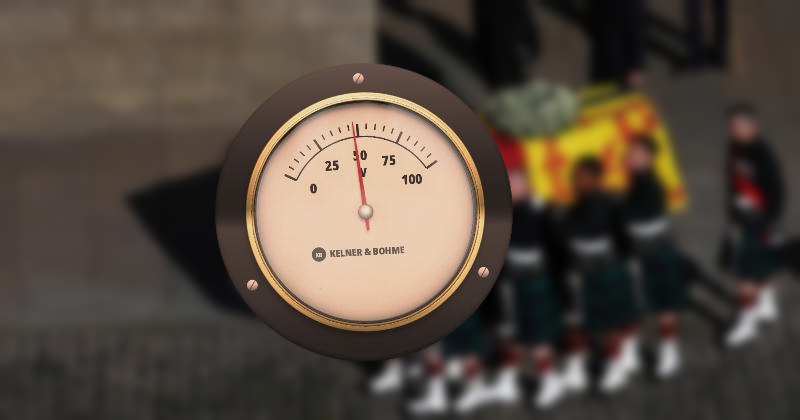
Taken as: 47.5
